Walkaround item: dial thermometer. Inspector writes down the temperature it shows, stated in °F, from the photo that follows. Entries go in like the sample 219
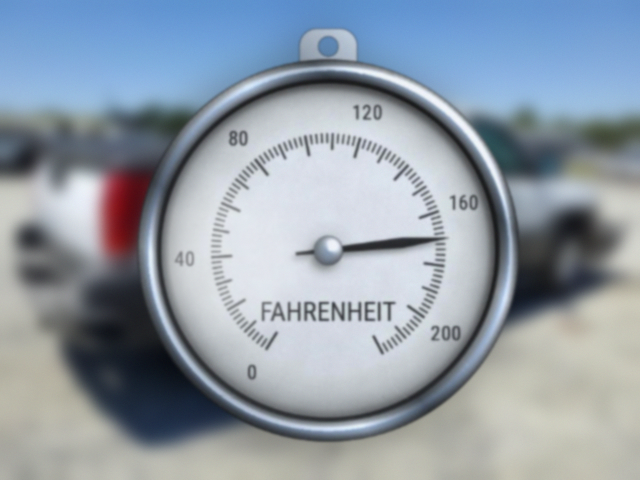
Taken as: 170
